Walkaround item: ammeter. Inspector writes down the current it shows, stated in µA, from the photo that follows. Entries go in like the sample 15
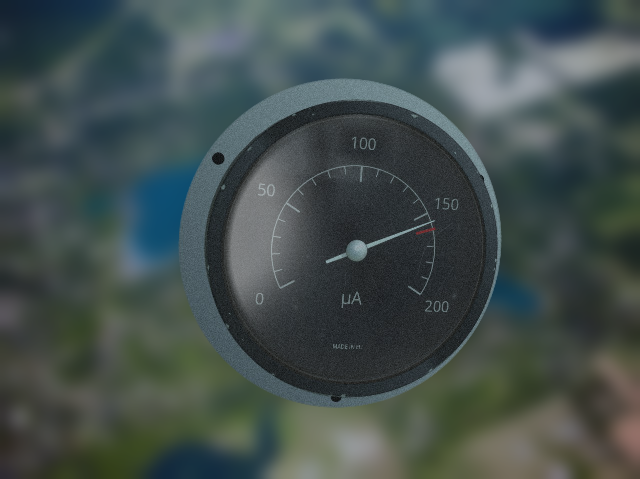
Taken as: 155
